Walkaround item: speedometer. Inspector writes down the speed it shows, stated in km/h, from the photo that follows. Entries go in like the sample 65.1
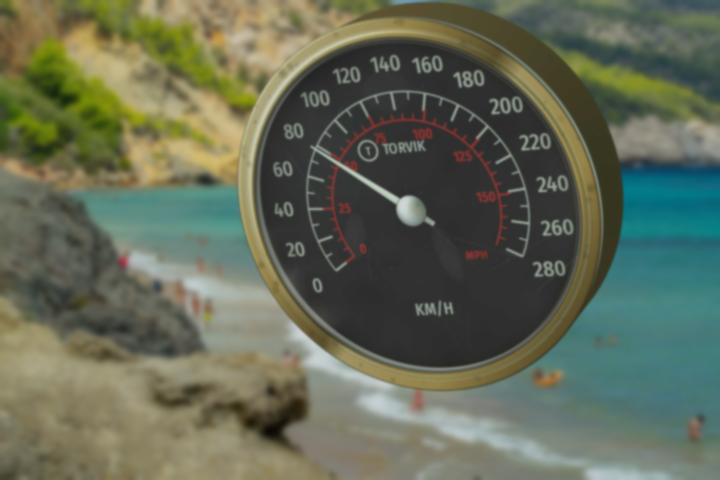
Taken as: 80
